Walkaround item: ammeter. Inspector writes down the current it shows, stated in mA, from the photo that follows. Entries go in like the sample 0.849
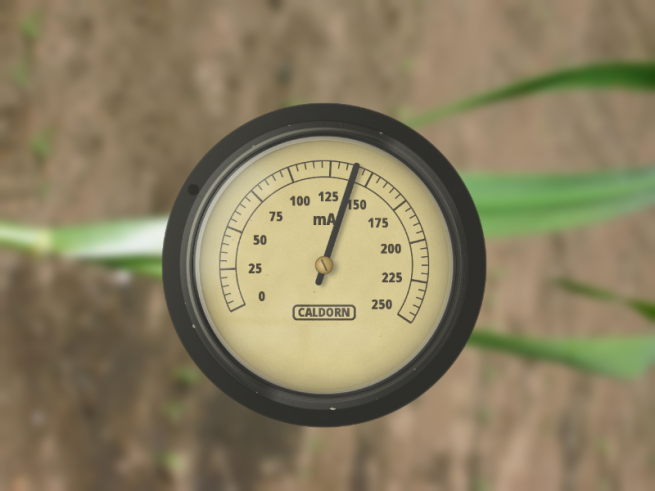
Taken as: 140
